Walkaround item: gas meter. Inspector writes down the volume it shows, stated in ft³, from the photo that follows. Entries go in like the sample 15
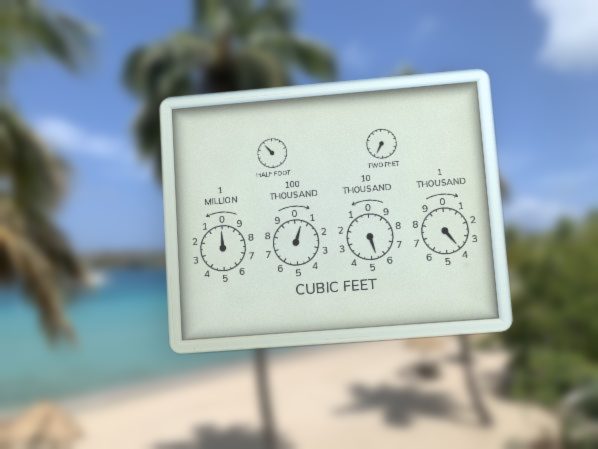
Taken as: 5400
